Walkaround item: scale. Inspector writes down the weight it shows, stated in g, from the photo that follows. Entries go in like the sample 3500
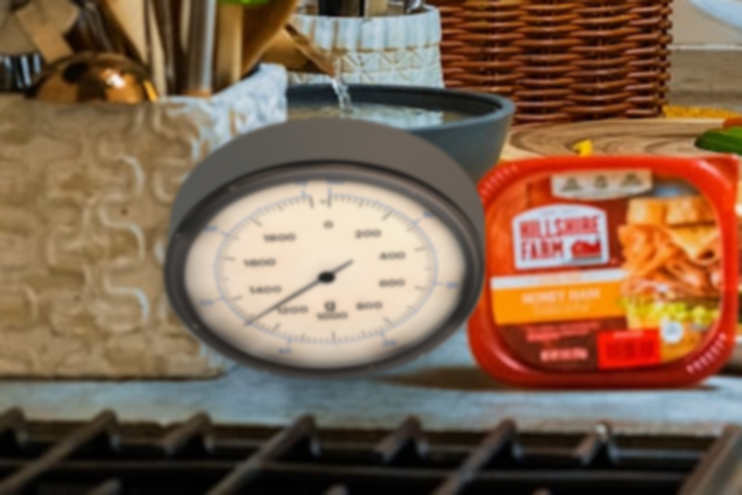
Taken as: 1300
